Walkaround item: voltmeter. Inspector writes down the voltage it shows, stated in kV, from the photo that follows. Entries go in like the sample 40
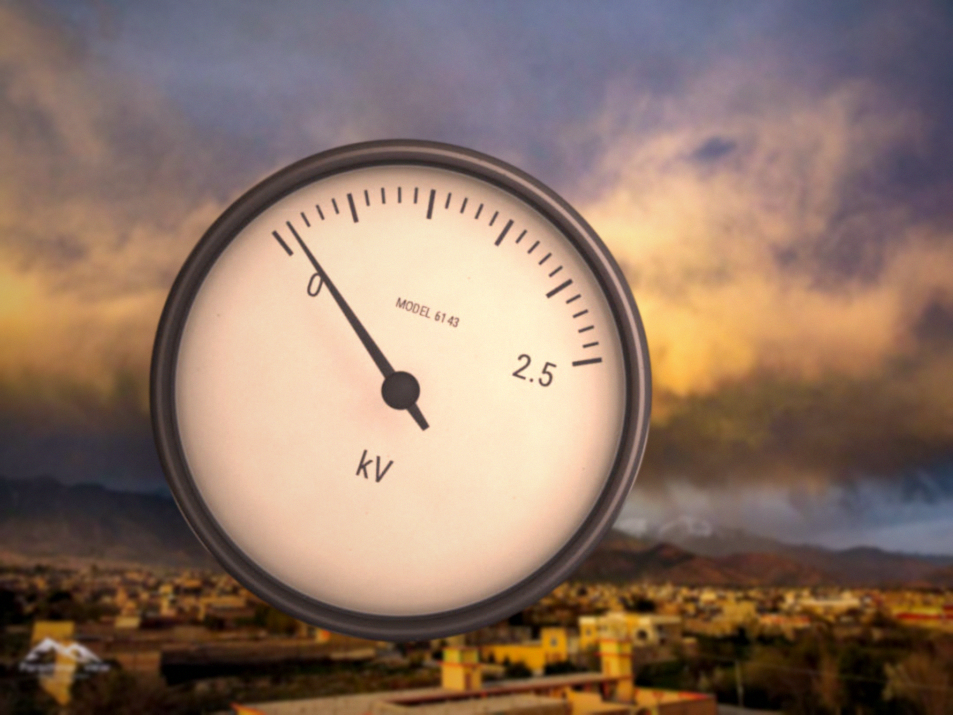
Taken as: 0.1
